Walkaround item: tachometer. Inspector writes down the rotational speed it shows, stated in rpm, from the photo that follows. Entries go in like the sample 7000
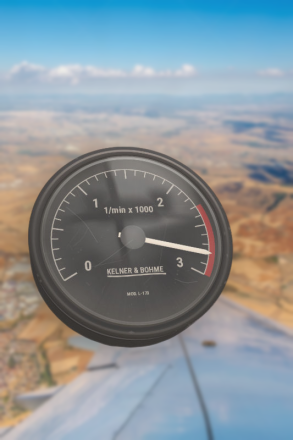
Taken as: 2800
